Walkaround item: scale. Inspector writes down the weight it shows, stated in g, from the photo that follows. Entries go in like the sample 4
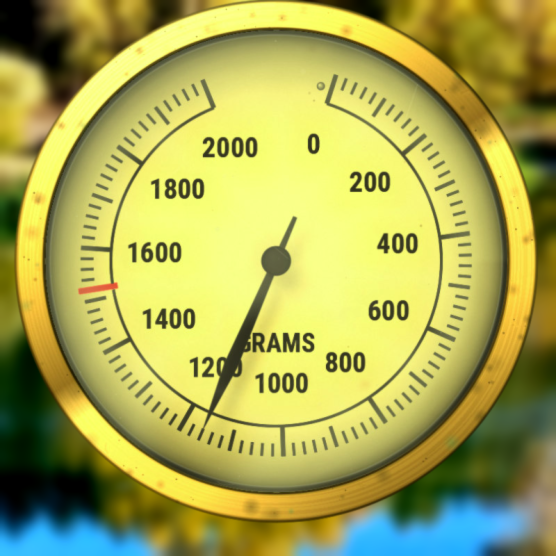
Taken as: 1160
